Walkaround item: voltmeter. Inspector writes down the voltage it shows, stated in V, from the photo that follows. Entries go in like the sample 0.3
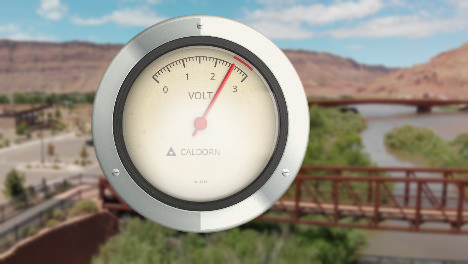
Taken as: 2.5
